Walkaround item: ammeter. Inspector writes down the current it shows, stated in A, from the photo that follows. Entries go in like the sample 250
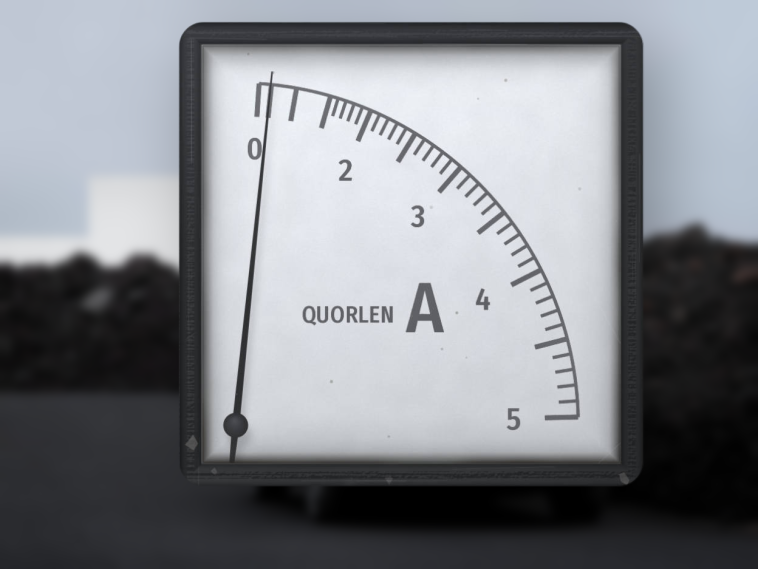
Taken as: 0.5
